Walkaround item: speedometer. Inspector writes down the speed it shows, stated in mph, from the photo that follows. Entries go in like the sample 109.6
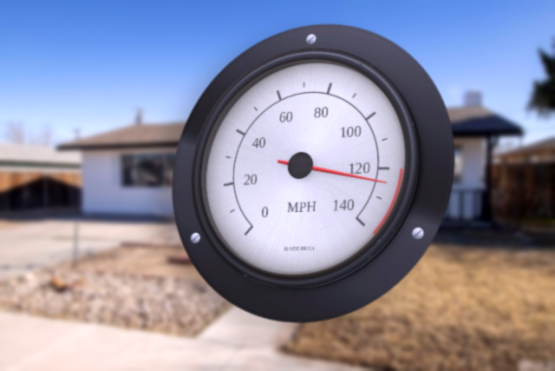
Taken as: 125
